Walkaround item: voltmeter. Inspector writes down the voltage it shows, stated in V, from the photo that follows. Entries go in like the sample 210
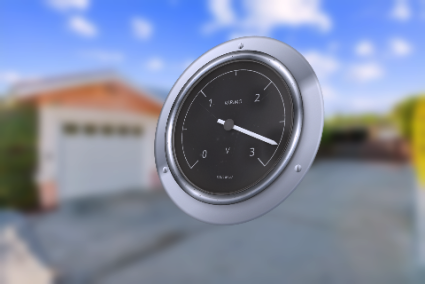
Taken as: 2.75
